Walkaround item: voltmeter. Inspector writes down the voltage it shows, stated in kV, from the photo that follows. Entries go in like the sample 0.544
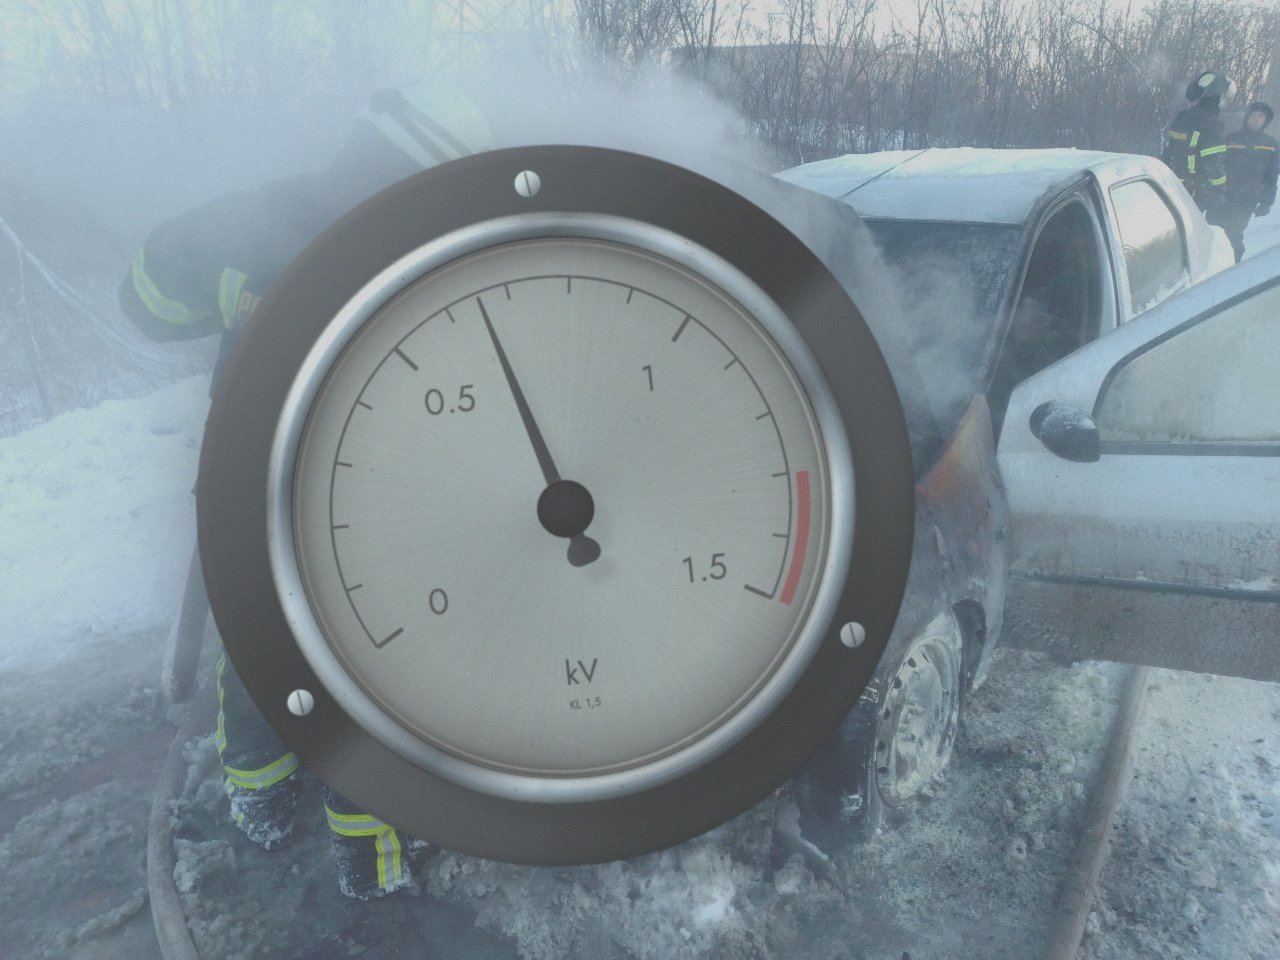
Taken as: 0.65
